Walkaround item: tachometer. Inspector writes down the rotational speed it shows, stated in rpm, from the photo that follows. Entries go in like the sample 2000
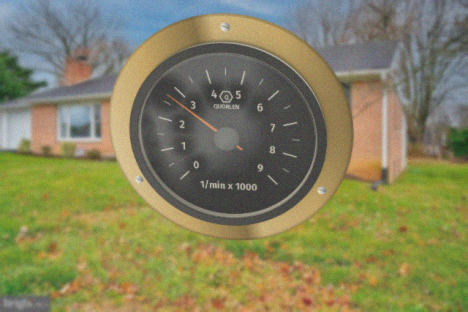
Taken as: 2750
